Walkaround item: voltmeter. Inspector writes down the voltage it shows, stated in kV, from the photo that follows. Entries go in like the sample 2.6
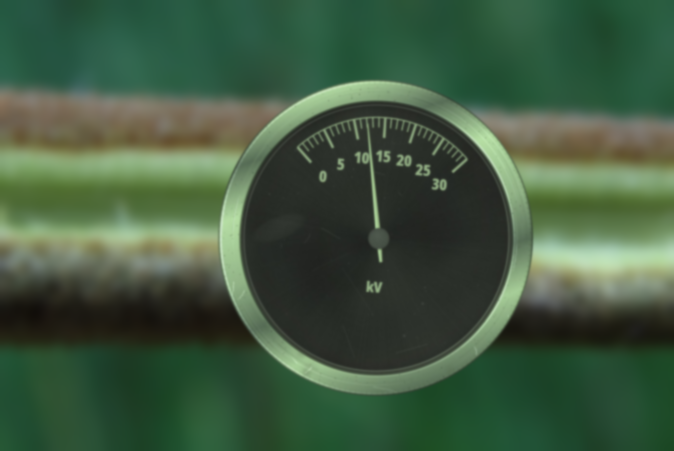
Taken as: 12
